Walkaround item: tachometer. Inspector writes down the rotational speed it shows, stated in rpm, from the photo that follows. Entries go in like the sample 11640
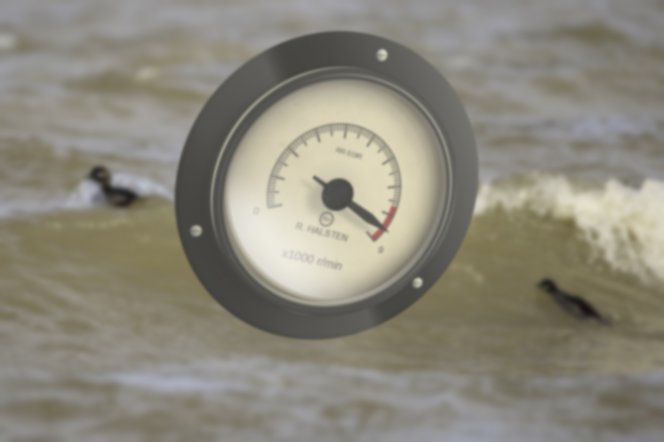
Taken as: 8500
